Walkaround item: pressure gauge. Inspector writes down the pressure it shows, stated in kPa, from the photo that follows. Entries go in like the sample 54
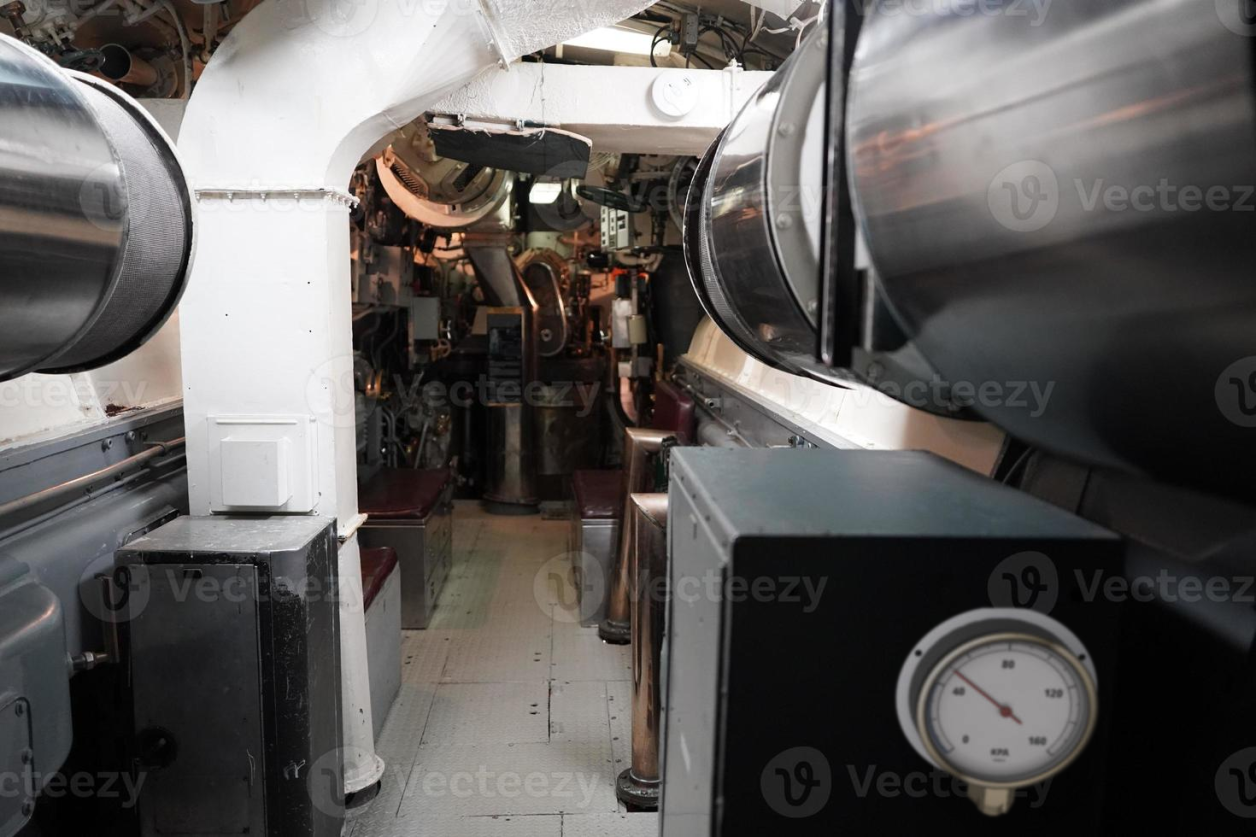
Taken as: 50
